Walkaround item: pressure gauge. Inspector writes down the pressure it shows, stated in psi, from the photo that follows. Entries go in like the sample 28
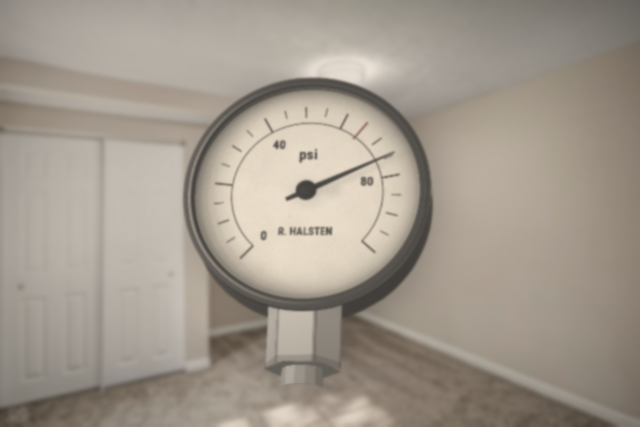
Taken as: 75
